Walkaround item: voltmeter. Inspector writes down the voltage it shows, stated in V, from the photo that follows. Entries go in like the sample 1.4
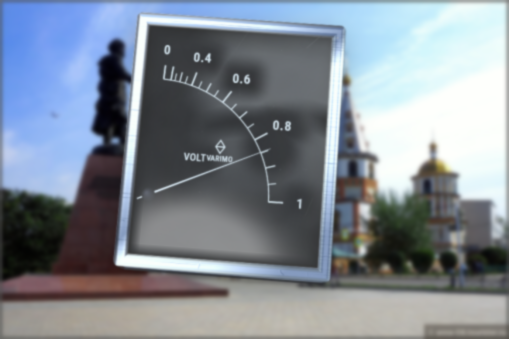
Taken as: 0.85
